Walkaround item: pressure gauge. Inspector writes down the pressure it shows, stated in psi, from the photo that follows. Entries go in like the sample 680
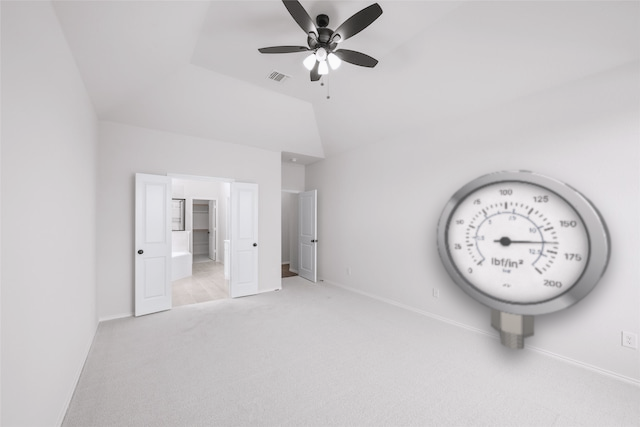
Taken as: 165
